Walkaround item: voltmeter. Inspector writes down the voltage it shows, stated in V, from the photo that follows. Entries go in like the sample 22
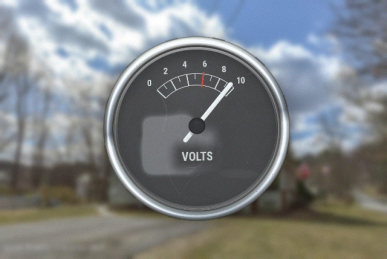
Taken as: 9.5
